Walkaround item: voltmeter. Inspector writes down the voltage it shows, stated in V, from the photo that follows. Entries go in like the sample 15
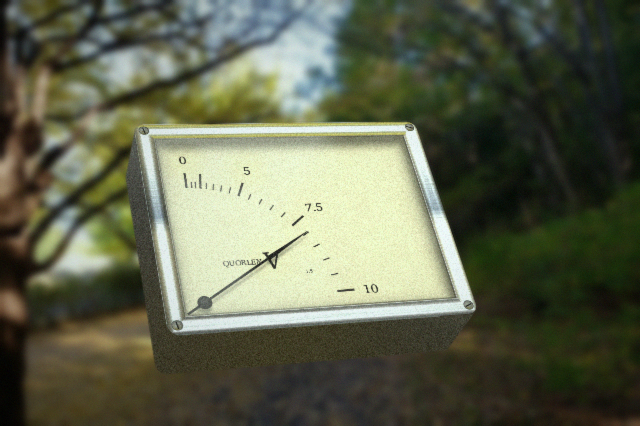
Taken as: 8
